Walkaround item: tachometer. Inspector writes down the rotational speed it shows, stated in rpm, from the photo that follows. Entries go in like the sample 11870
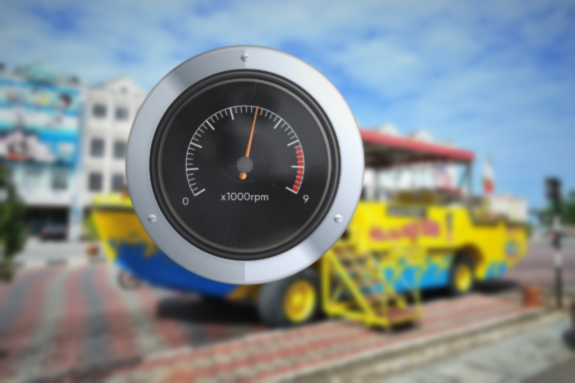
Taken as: 5000
